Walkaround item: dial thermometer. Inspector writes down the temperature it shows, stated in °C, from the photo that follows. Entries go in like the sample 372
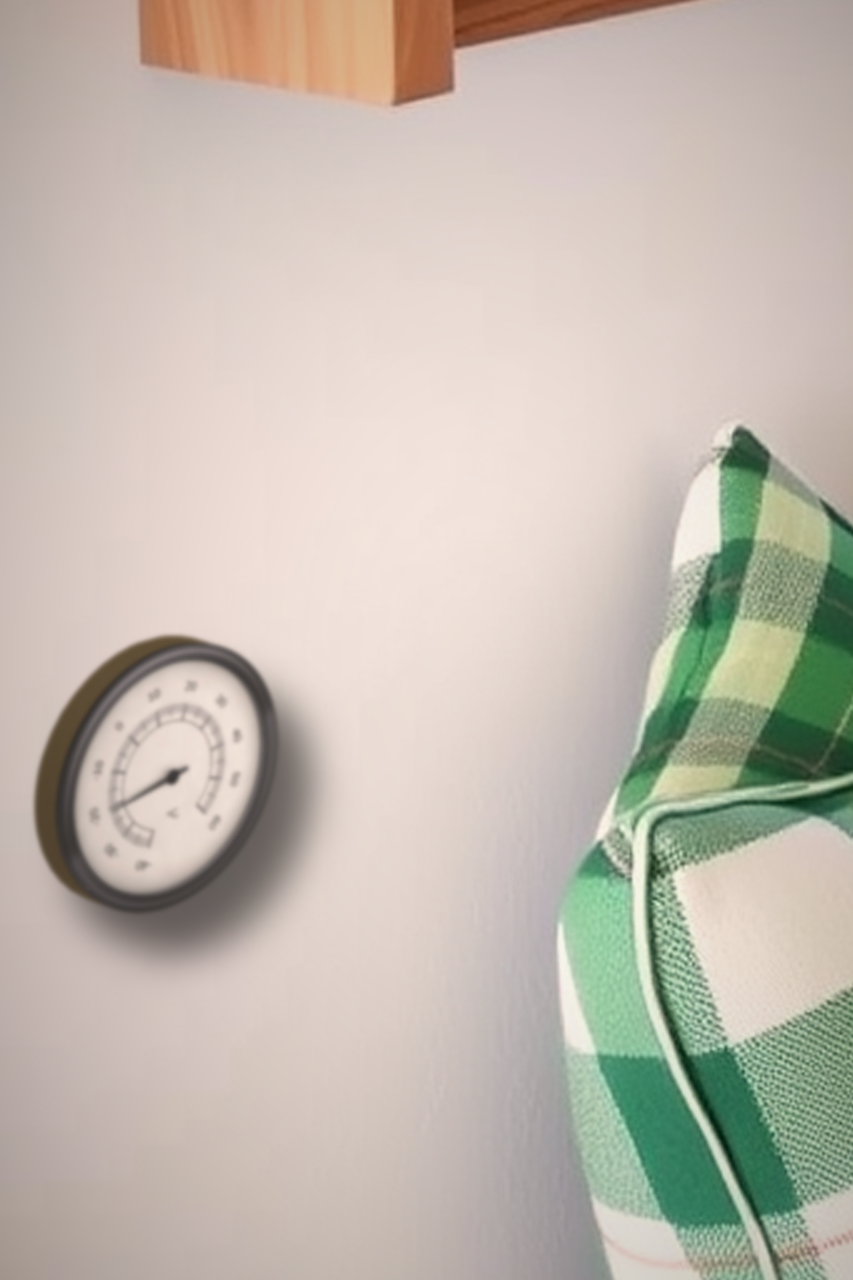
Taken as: -20
